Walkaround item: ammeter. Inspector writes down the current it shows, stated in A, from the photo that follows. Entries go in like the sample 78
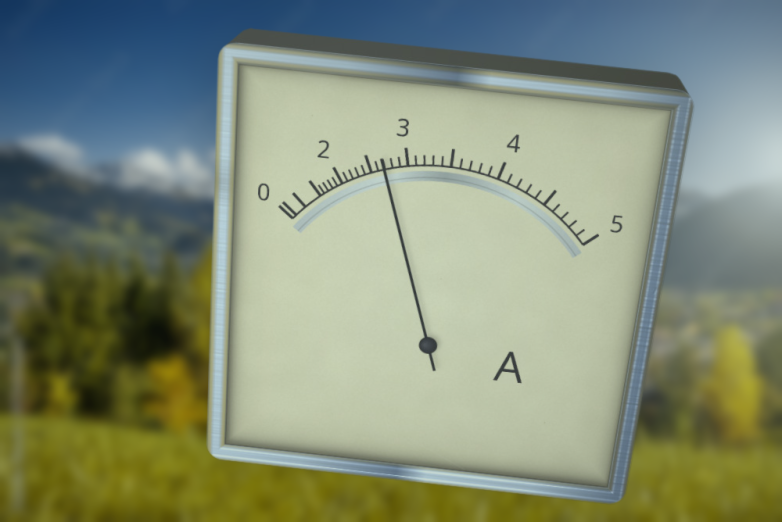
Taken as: 2.7
